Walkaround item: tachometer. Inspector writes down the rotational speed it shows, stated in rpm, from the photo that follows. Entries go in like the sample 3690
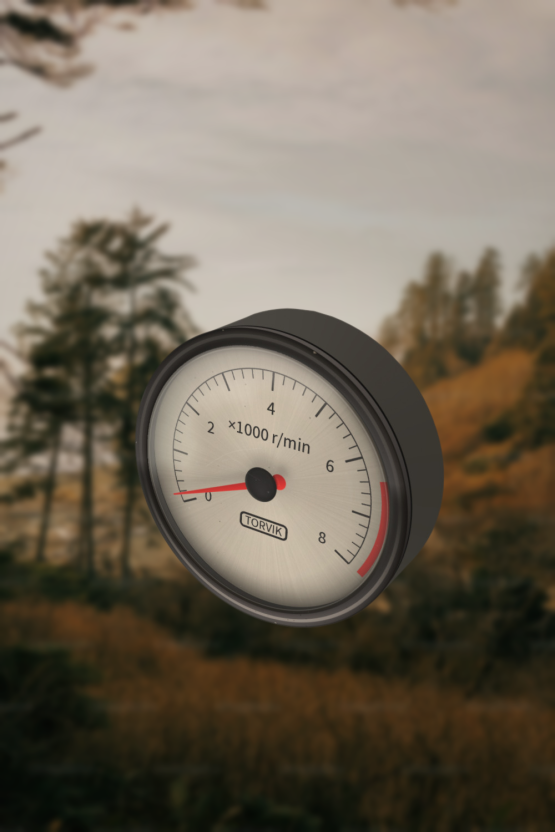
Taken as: 200
